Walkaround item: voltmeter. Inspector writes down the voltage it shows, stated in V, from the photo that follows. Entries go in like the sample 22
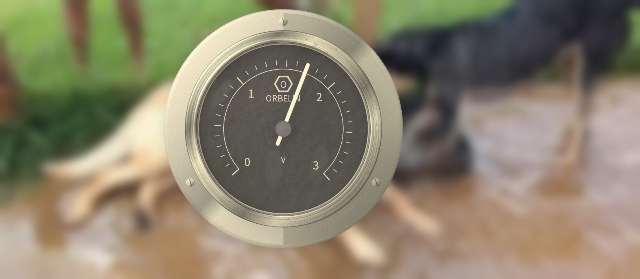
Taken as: 1.7
